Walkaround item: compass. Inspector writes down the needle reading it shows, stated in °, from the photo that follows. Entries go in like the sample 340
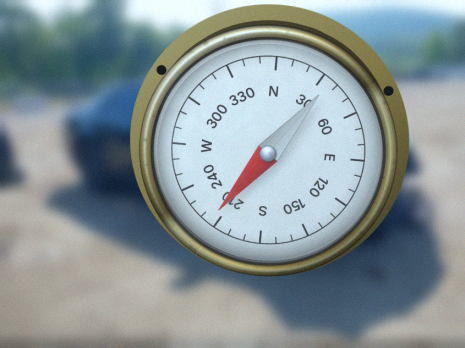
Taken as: 215
